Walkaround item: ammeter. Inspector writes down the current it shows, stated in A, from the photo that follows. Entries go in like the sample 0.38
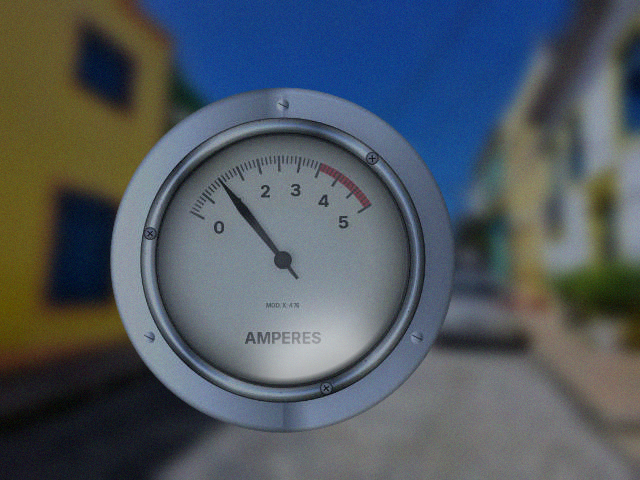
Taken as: 1
